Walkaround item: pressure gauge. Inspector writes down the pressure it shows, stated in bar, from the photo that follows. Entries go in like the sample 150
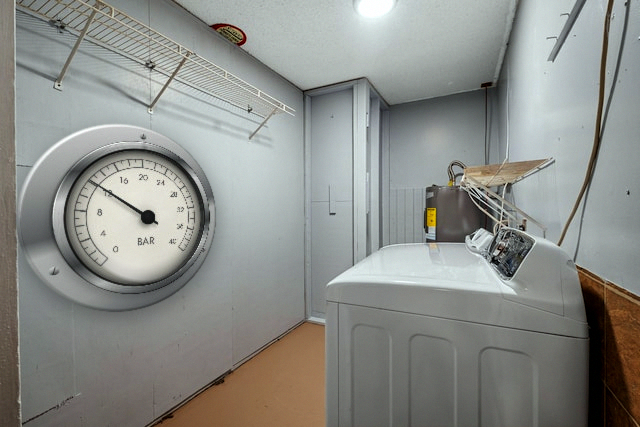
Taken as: 12
